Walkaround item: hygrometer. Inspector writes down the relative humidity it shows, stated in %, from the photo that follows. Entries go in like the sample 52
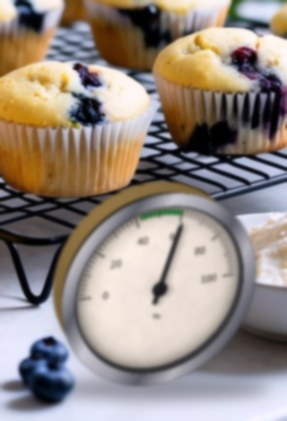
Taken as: 60
